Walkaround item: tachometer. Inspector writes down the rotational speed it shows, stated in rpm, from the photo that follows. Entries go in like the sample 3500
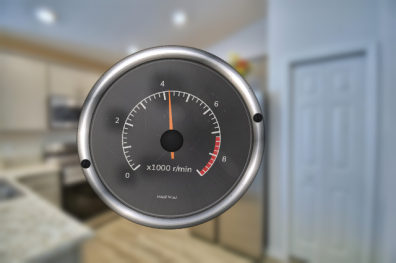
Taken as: 4200
